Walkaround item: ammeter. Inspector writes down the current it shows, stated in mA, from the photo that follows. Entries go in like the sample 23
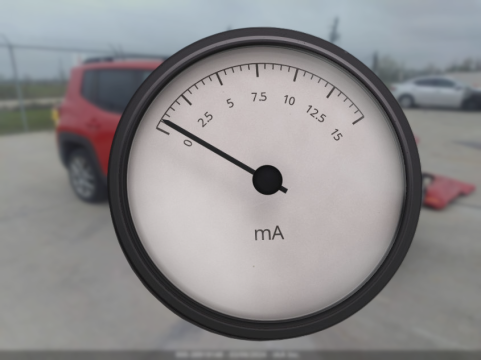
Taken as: 0.5
